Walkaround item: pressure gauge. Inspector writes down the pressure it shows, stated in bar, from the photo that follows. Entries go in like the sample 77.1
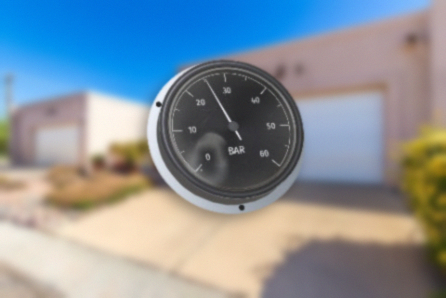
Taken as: 25
